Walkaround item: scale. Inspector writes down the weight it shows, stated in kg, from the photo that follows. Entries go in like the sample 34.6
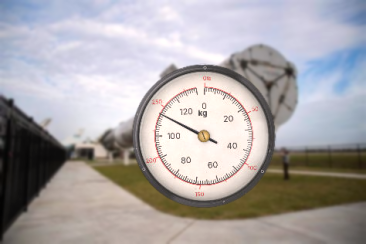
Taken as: 110
